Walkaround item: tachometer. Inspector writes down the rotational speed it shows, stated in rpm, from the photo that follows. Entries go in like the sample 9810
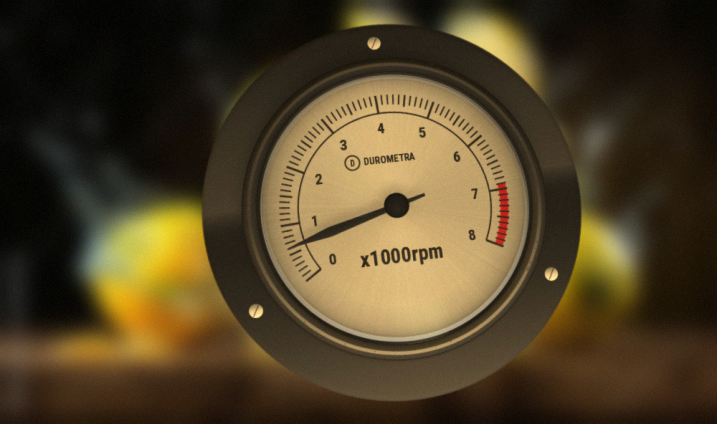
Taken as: 600
